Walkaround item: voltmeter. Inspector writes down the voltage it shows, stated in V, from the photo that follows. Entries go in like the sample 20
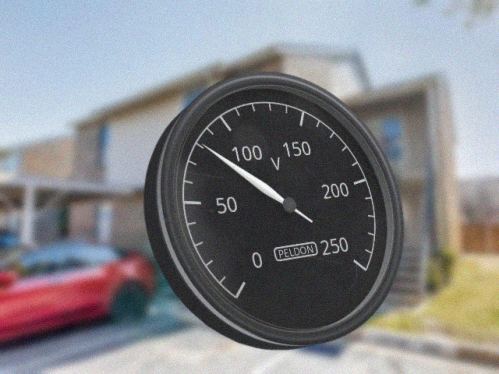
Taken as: 80
